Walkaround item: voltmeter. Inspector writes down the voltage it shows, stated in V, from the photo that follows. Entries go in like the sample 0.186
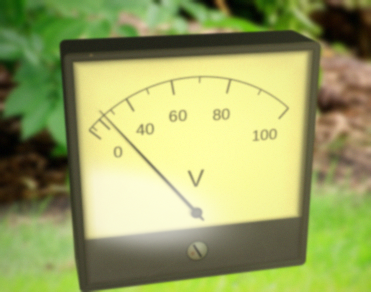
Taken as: 25
